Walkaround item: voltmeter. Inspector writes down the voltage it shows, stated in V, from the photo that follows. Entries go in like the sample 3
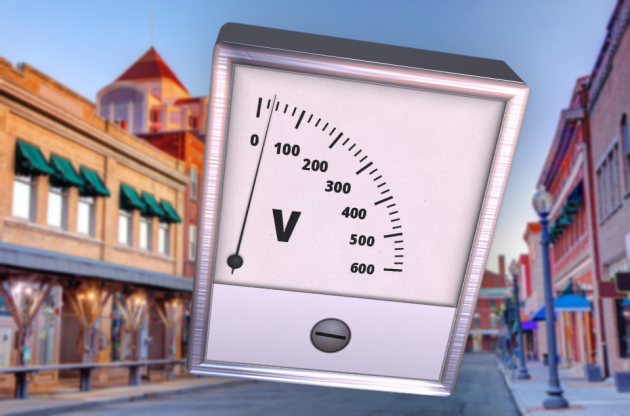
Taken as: 30
